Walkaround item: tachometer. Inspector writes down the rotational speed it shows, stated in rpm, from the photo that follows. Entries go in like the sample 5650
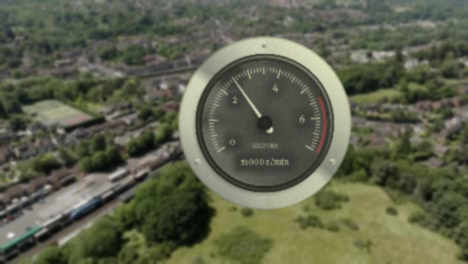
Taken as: 2500
